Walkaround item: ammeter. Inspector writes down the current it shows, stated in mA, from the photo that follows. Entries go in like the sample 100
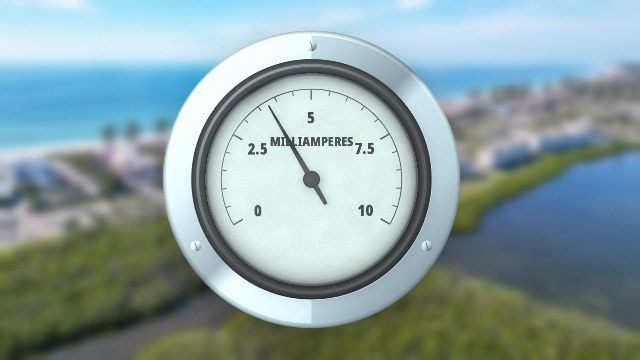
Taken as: 3.75
